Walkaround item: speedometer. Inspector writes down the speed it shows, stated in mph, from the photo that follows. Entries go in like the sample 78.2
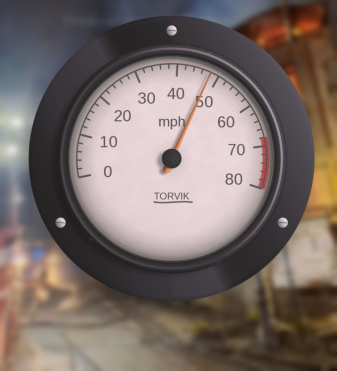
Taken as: 48
